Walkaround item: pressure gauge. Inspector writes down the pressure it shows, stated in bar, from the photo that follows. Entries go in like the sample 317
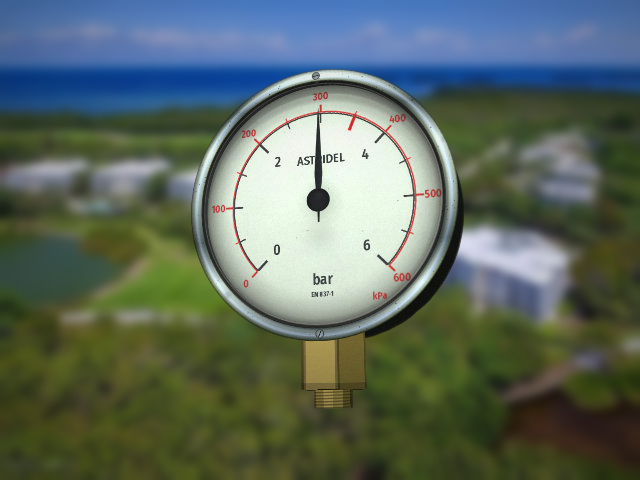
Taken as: 3
